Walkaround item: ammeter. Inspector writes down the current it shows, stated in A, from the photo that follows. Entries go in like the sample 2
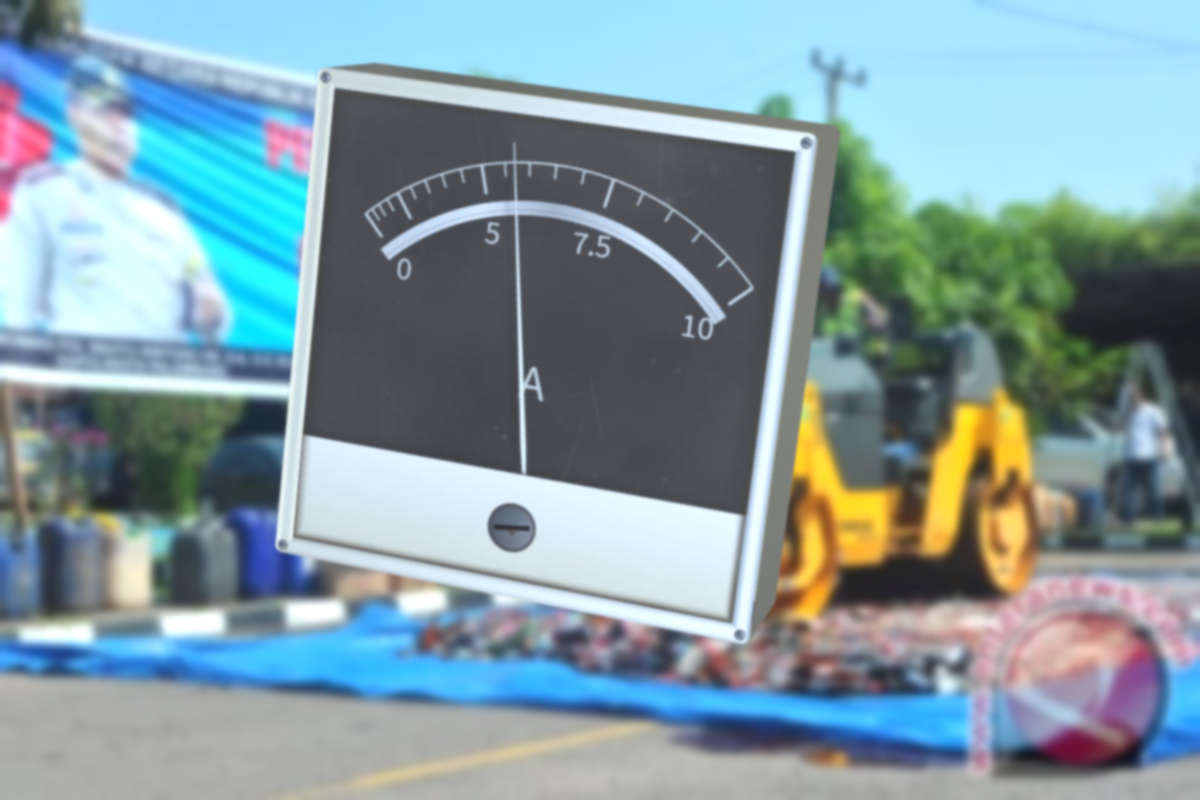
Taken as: 5.75
